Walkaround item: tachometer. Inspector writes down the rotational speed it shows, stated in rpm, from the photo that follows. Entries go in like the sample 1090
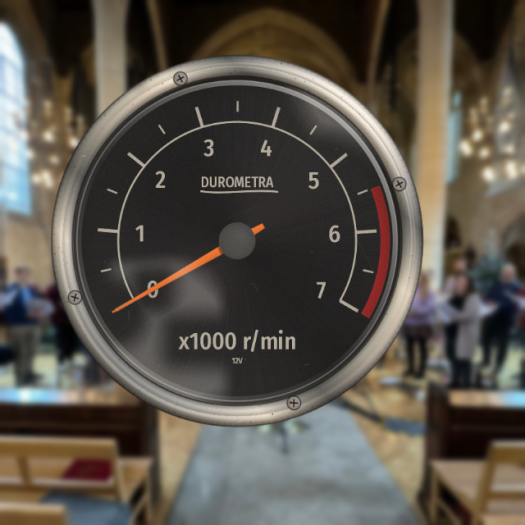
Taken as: 0
